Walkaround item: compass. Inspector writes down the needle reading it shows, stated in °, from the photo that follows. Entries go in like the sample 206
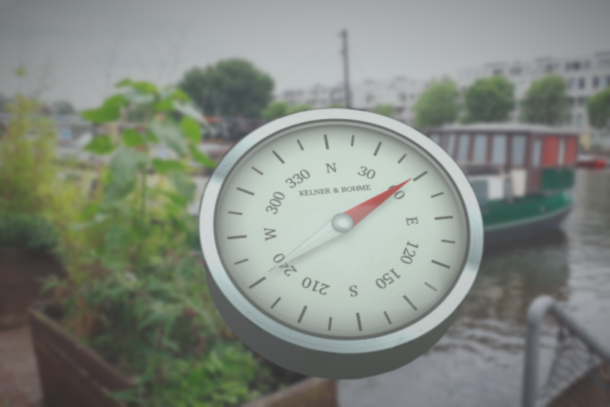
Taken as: 60
